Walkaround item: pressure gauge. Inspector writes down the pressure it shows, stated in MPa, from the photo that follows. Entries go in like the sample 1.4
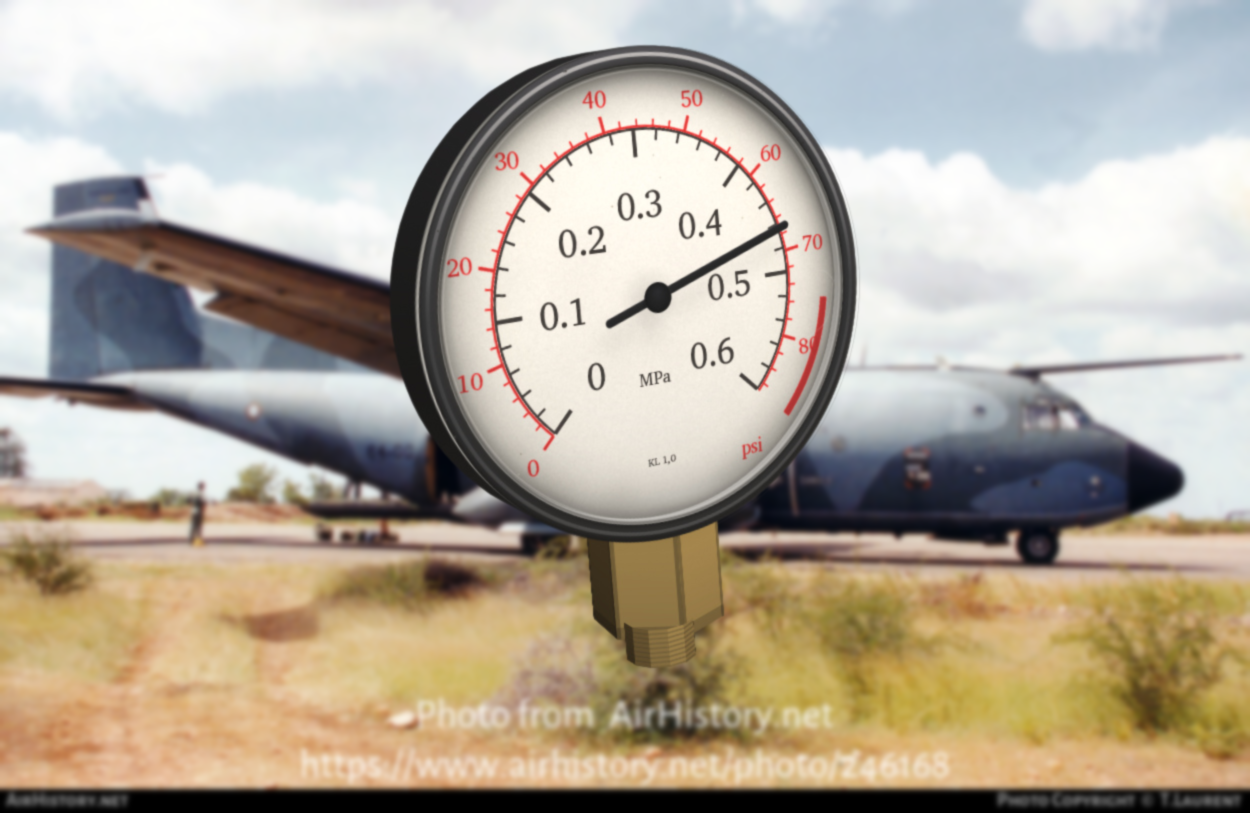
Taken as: 0.46
